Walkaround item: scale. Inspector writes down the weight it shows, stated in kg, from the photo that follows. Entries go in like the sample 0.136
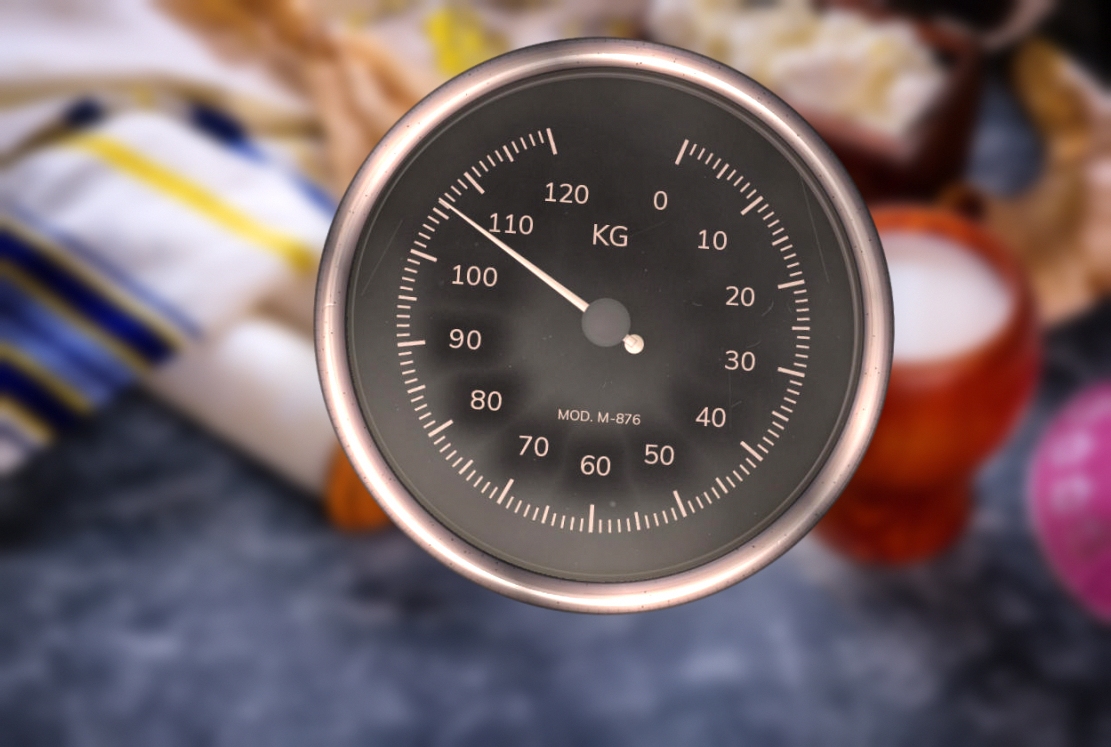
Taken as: 106
